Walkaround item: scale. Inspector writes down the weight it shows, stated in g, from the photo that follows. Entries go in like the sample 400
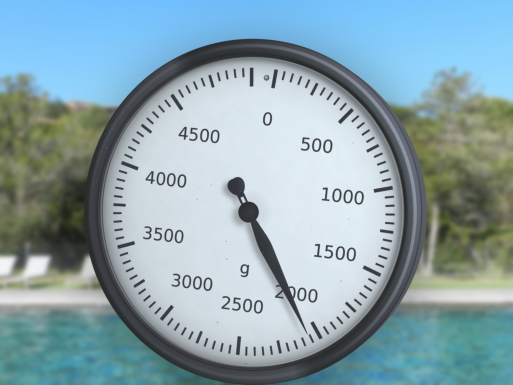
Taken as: 2050
